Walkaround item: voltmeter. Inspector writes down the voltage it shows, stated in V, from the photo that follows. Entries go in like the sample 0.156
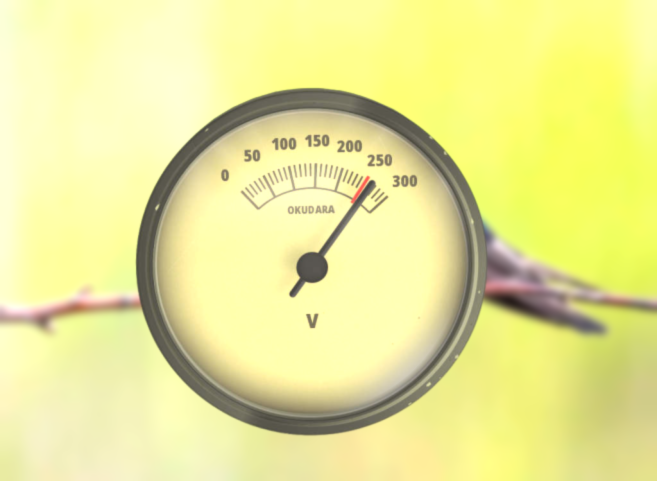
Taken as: 260
